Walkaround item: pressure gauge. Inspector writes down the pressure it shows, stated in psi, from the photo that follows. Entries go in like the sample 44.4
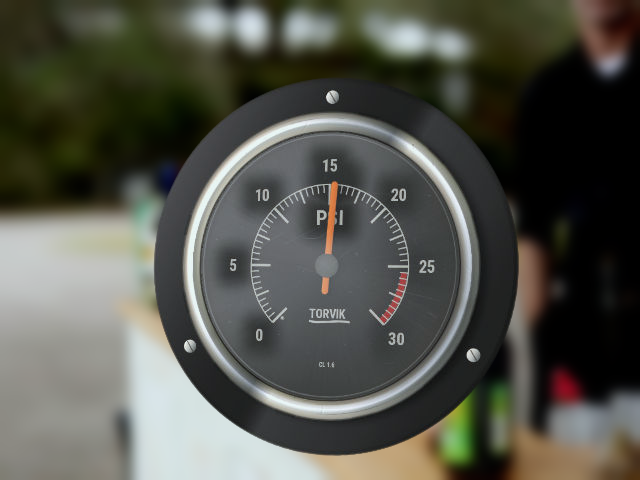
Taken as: 15.5
